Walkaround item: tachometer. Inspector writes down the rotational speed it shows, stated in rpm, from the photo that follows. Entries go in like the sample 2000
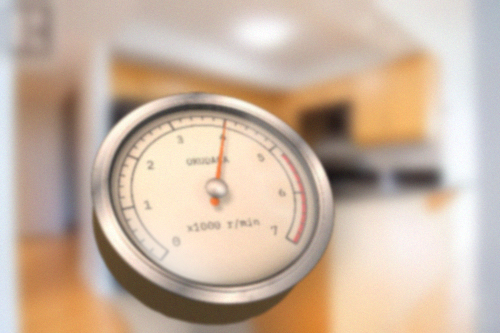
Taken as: 4000
